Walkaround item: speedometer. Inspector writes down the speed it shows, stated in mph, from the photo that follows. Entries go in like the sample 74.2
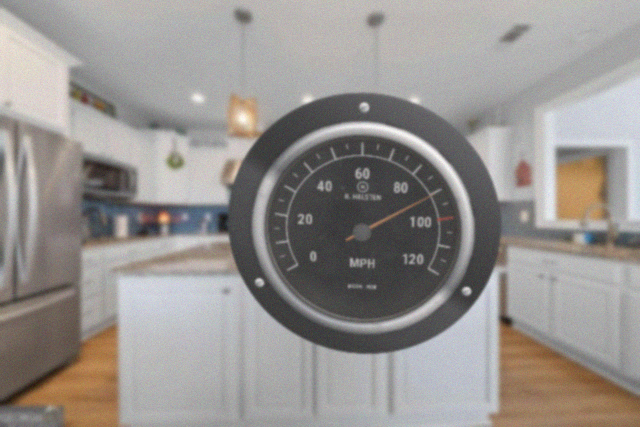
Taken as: 90
